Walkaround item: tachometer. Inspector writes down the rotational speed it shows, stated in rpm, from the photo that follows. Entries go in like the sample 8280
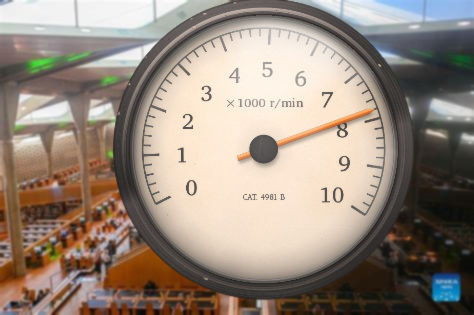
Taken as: 7800
